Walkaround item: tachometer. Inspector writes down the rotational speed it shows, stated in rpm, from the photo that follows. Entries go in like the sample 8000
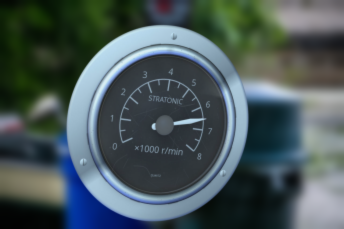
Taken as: 6500
